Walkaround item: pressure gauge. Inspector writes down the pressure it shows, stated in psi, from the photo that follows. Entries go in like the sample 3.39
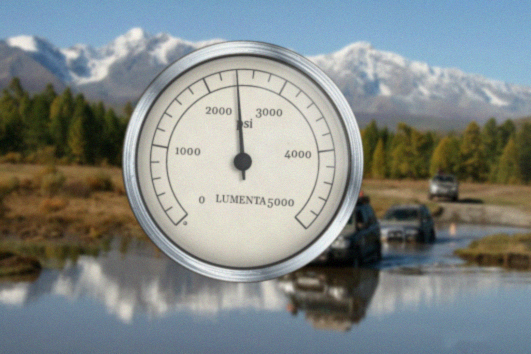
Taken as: 2400
